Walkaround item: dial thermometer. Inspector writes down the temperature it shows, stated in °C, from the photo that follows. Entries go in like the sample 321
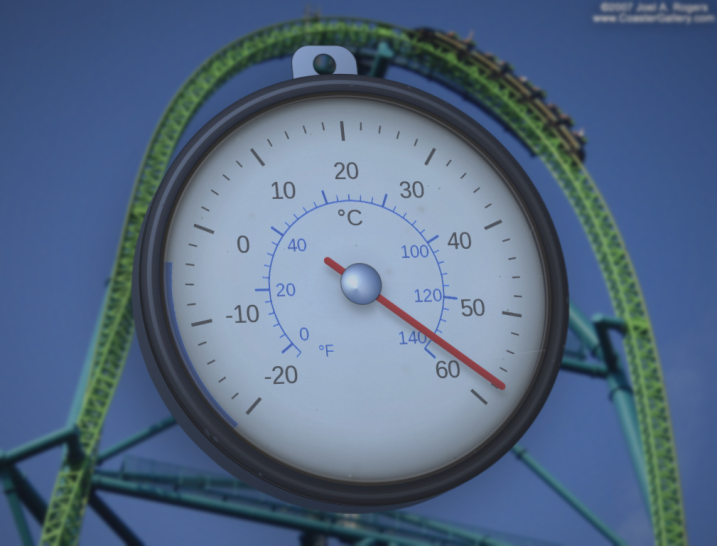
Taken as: 58
